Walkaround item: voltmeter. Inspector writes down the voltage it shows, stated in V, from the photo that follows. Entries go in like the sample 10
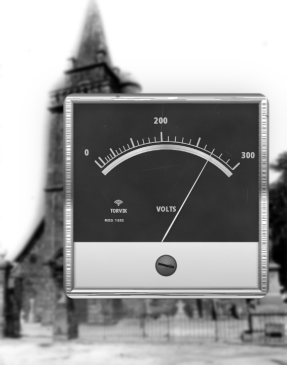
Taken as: 270
